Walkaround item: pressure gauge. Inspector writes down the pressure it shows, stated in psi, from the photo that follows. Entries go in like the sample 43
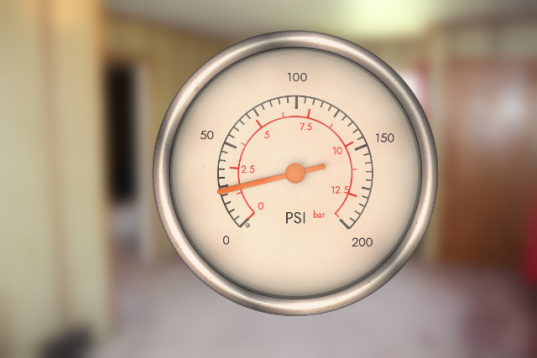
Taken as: 22.5
